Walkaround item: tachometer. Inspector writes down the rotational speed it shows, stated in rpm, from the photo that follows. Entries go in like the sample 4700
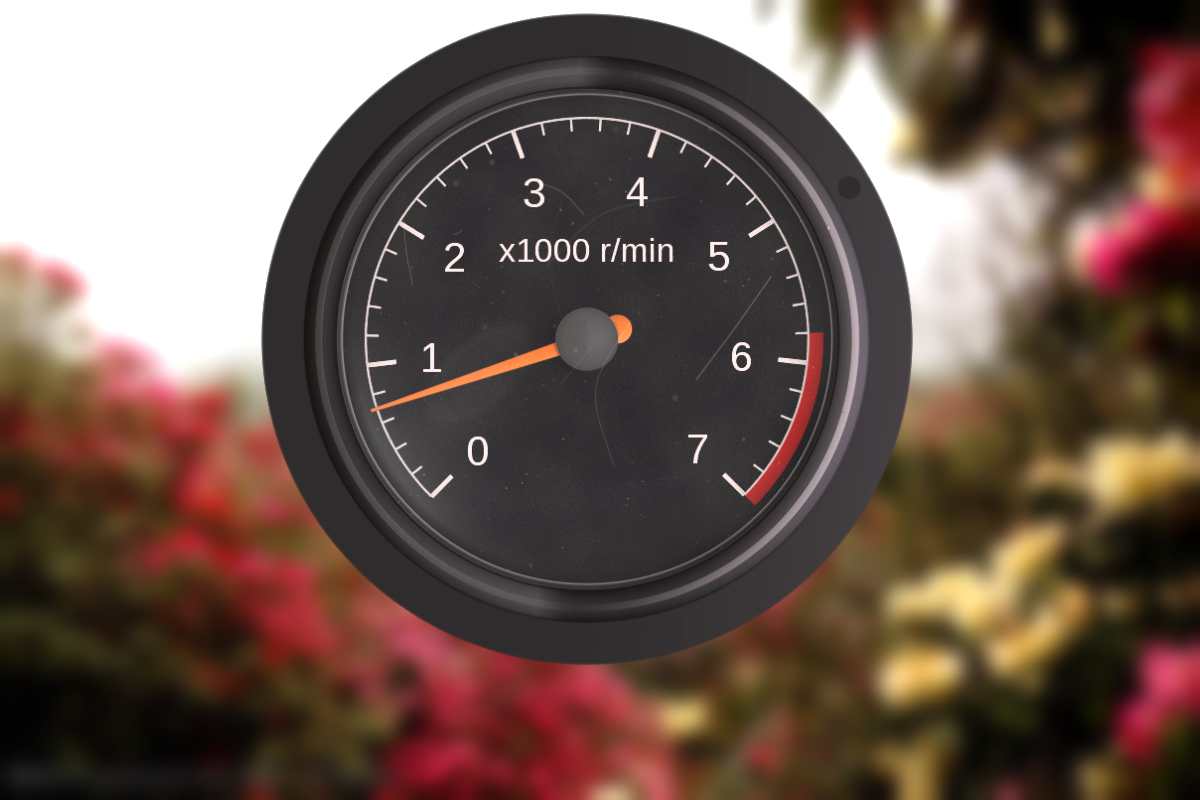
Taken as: 700
